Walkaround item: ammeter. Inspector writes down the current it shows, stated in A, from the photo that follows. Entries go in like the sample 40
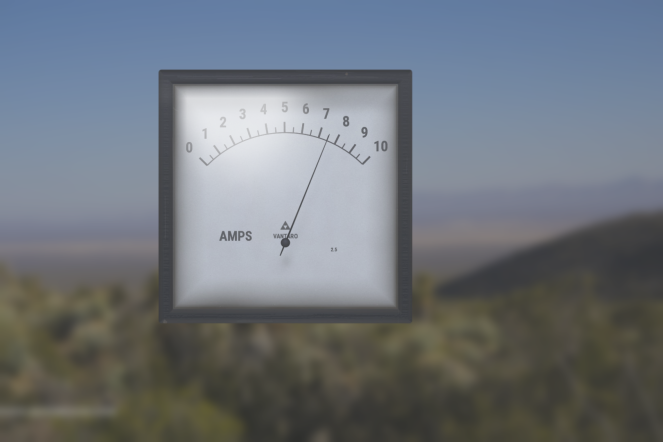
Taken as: 7.5
